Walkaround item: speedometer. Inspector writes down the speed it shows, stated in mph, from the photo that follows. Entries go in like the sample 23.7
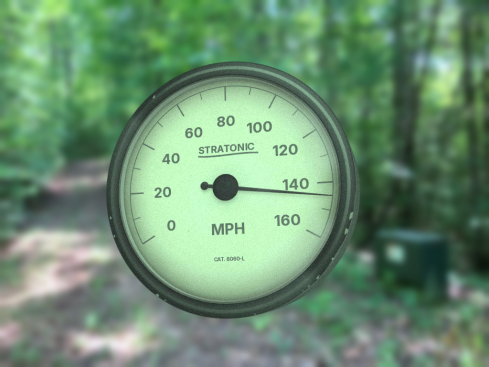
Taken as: 145
